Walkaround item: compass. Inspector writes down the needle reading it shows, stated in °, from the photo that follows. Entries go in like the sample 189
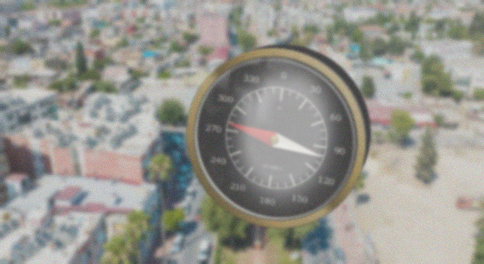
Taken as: 280
